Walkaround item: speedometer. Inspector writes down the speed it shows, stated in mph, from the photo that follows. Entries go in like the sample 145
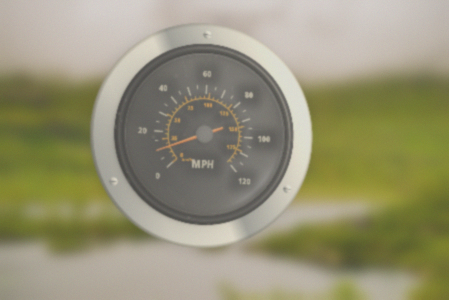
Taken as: 10
